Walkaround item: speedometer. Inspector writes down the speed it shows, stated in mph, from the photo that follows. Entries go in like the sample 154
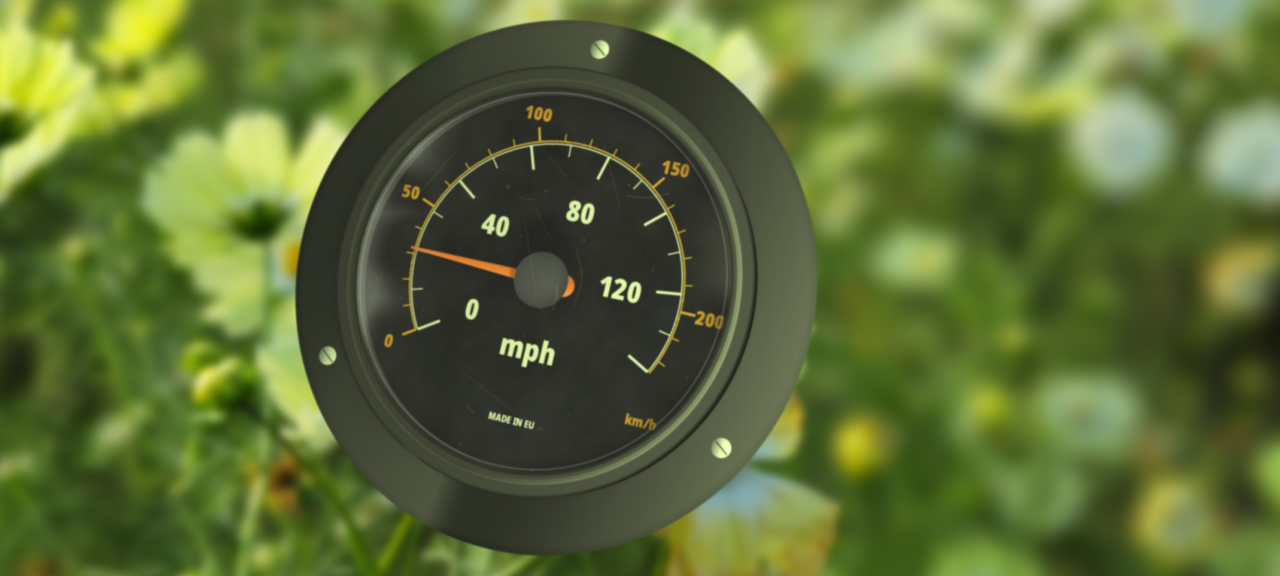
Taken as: 20
